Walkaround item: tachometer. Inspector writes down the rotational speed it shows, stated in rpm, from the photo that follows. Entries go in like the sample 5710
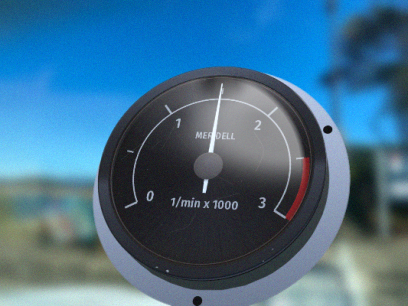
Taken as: 1500
